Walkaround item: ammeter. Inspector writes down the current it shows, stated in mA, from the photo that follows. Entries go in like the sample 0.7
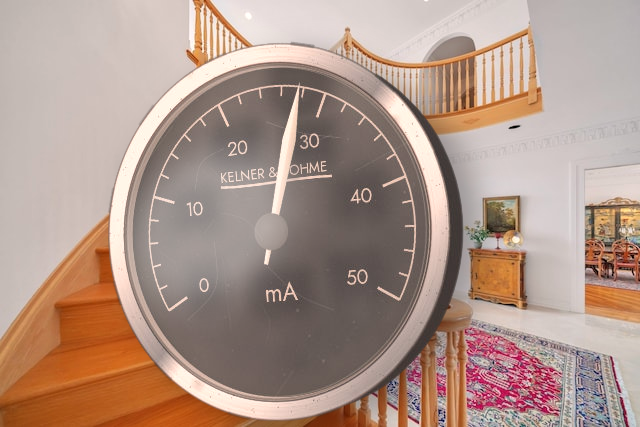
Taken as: 28
